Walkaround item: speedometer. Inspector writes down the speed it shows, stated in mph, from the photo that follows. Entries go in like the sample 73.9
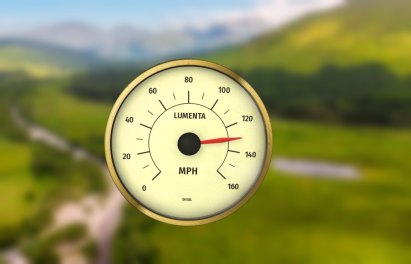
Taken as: 130
